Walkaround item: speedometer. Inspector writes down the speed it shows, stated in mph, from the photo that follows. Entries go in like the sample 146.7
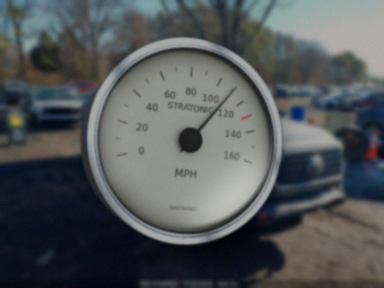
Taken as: 110
